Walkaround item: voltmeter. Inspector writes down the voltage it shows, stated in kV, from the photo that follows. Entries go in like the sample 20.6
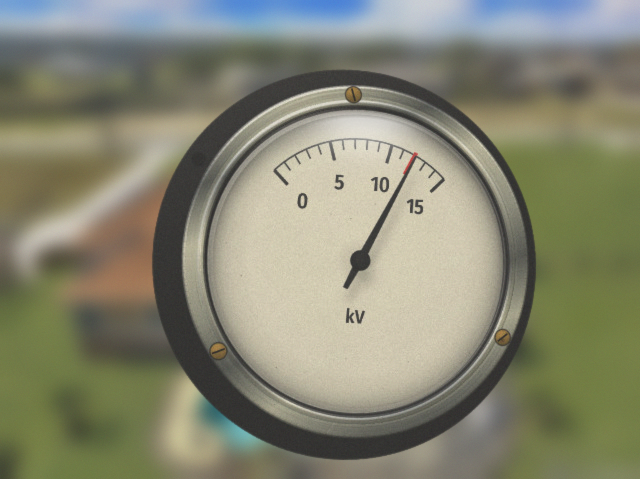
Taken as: 12
